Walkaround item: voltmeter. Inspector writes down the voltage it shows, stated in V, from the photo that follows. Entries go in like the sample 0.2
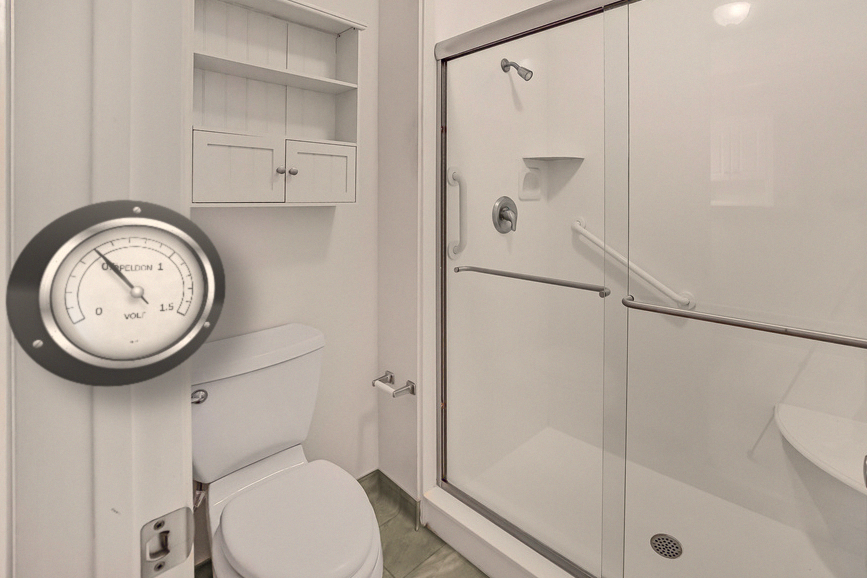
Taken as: 0.5
